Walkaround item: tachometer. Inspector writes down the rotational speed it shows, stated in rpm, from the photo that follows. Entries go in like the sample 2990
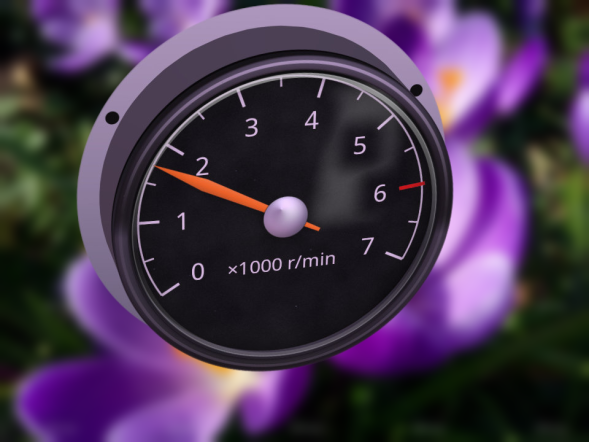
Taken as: 1750
